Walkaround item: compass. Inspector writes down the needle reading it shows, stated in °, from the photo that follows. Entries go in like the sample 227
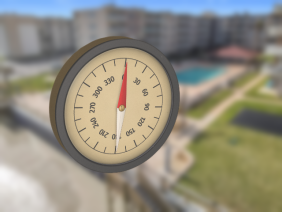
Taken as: 0
